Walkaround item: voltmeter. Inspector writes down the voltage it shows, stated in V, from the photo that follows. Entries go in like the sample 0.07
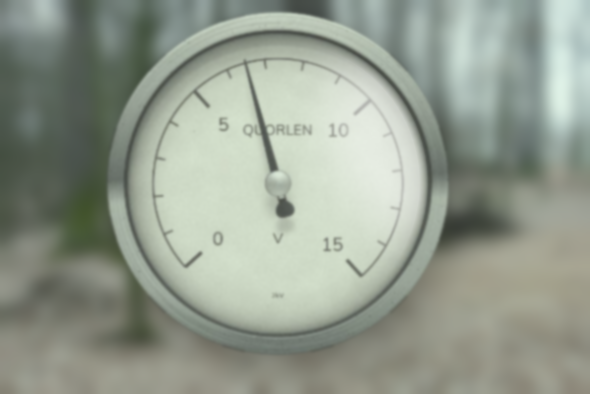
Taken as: 6.5
